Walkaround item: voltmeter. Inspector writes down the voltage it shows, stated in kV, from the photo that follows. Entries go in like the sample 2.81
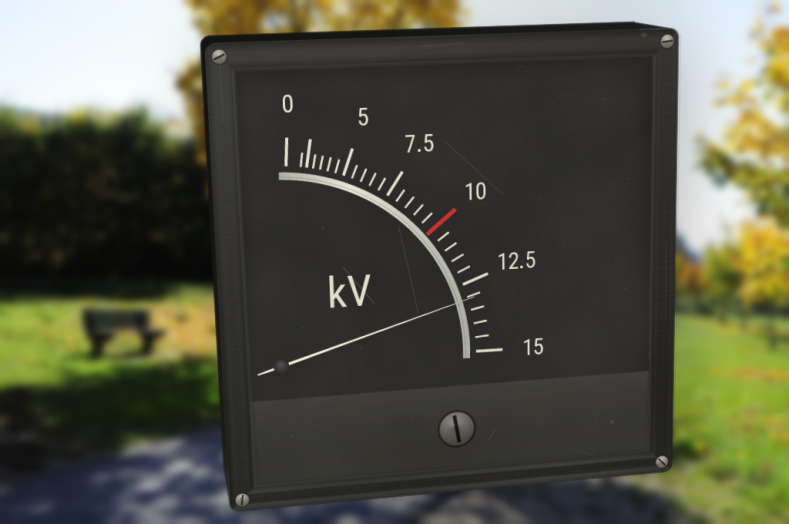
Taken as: 13
